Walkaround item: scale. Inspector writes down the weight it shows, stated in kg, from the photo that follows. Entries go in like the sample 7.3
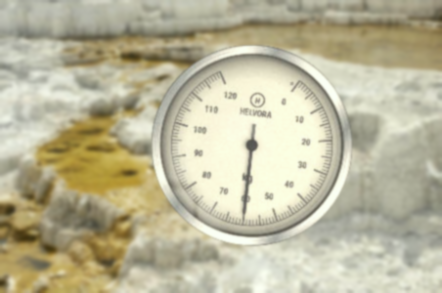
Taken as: 60
